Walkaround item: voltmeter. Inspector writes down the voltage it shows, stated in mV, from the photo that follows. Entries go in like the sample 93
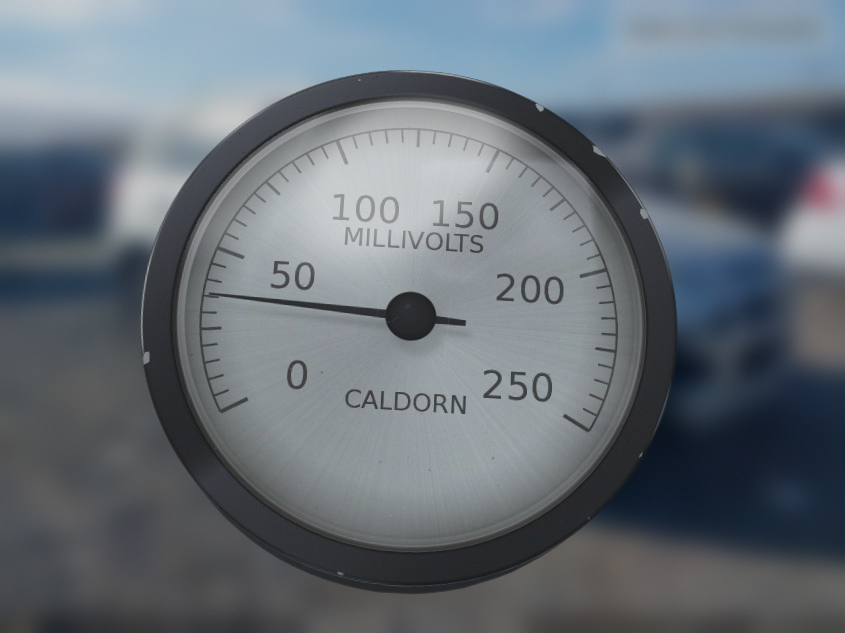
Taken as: 35
